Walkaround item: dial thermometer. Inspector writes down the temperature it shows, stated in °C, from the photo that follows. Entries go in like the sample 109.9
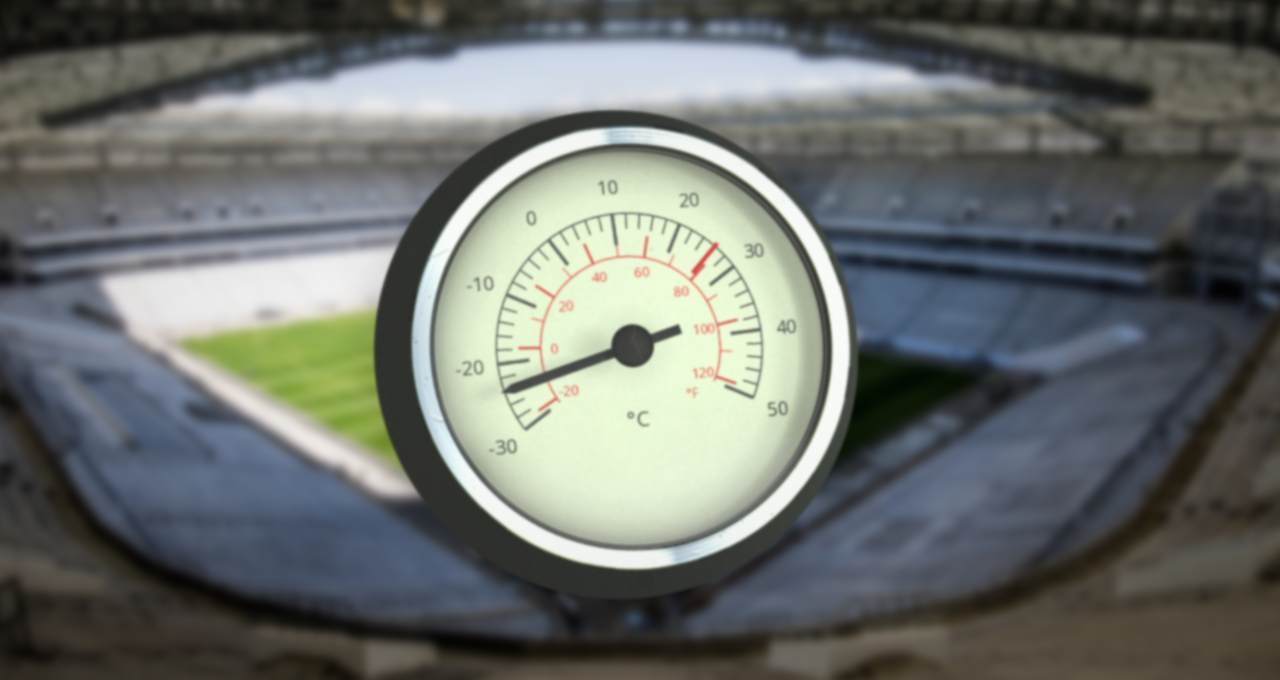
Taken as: -24
